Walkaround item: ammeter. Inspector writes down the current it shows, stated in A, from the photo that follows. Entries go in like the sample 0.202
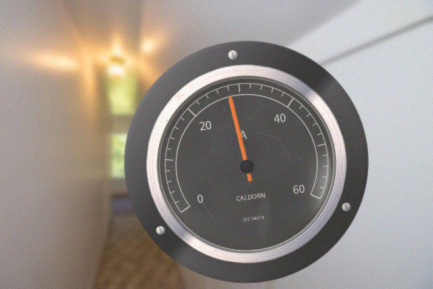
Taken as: 28
